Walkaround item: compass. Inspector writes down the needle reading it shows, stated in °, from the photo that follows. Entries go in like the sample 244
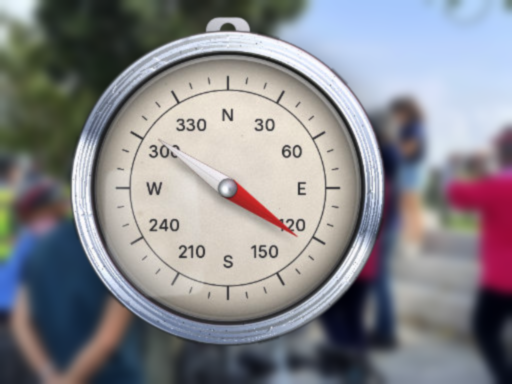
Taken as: 125
